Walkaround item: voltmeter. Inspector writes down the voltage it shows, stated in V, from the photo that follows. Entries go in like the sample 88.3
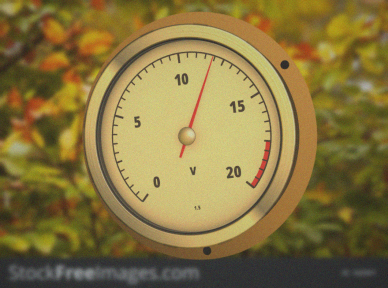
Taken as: 12
